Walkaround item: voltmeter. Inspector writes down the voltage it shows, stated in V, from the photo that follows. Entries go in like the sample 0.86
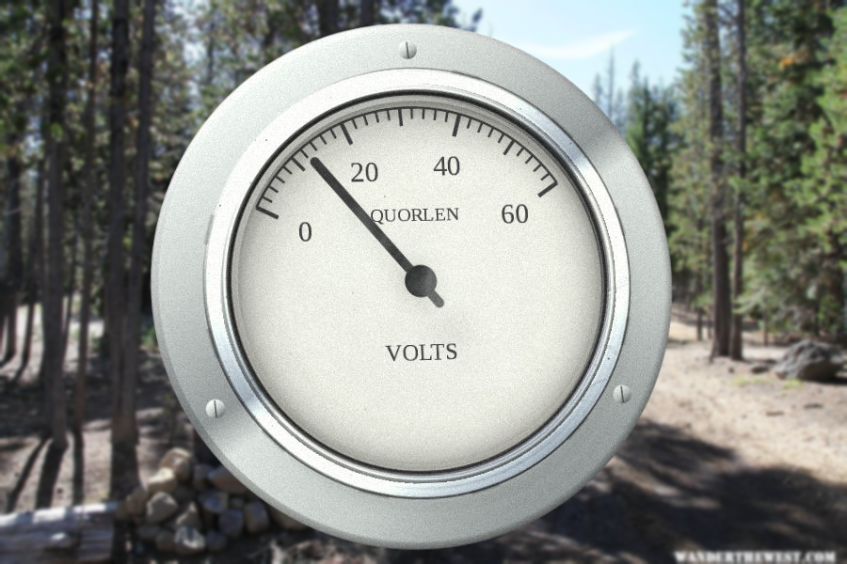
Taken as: 12
